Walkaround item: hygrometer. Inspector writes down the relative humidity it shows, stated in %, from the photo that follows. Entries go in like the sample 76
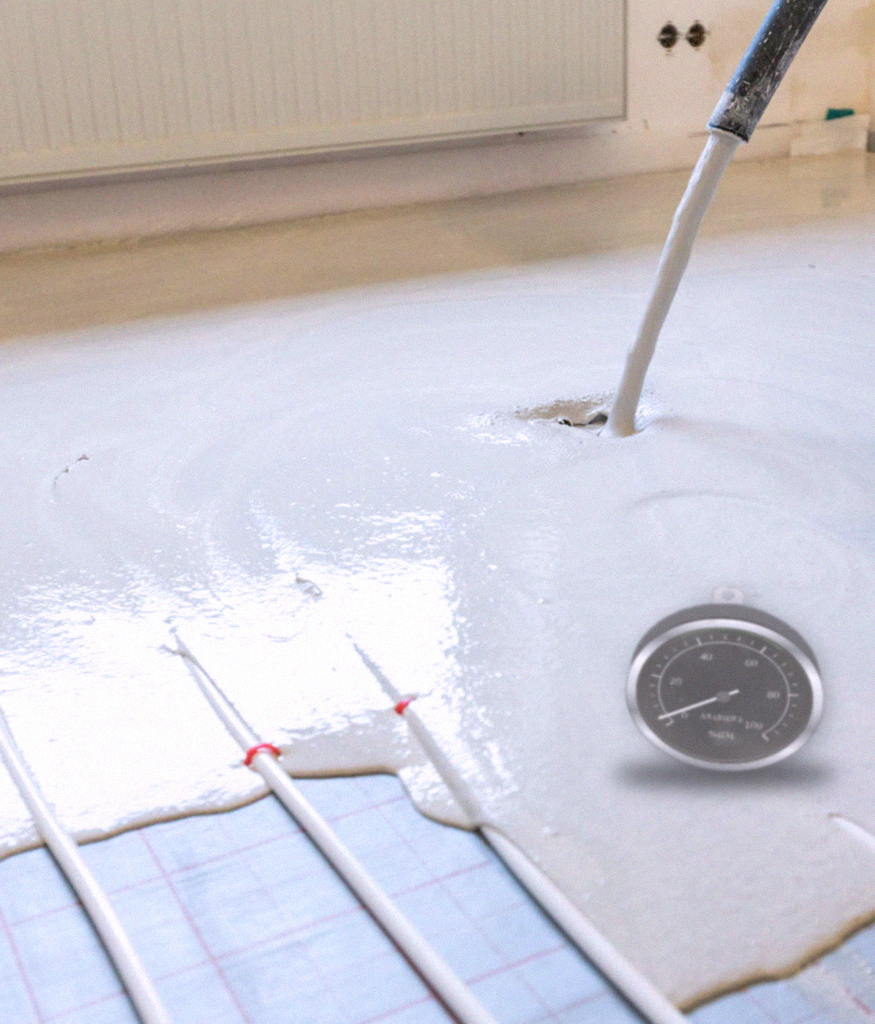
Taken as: 4
